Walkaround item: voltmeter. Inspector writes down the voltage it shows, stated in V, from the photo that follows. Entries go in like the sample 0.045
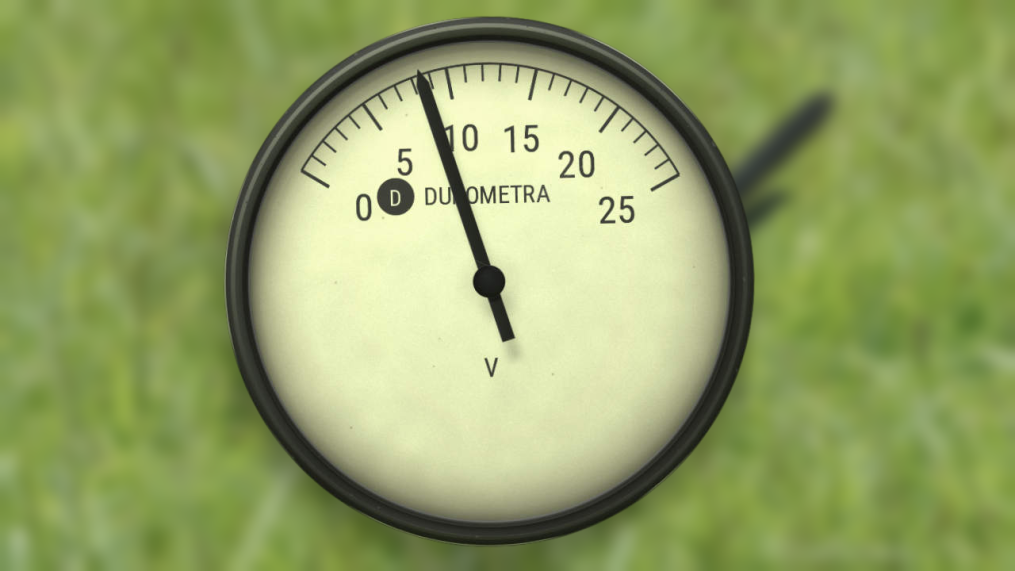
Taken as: 8.5
